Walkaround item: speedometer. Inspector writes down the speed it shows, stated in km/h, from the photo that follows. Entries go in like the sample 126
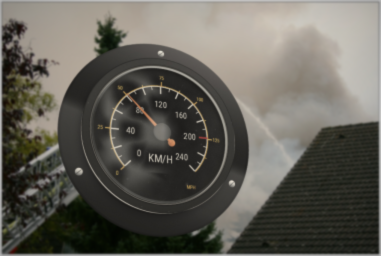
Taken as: 80
